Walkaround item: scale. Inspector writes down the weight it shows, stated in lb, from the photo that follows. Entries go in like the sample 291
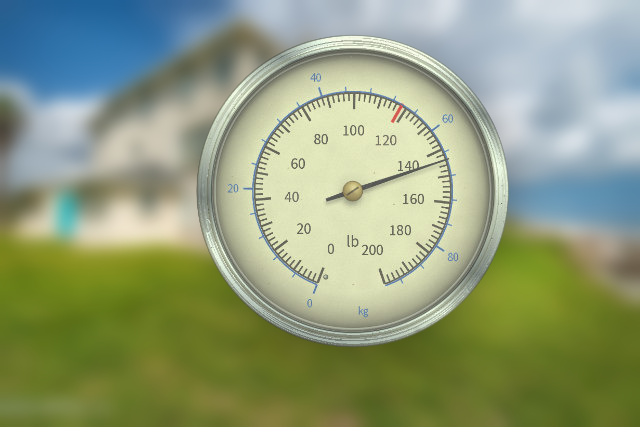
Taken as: 144
